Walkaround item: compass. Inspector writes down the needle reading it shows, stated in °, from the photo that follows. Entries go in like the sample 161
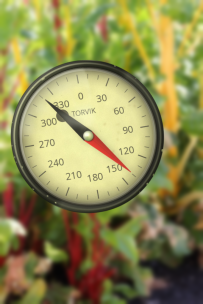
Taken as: 140
